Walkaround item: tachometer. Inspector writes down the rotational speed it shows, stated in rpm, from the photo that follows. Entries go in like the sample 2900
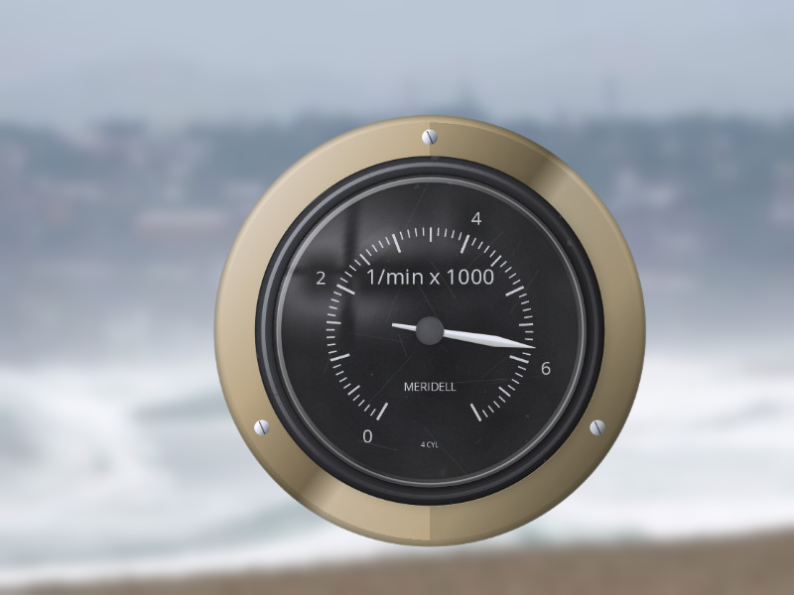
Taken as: 5800
